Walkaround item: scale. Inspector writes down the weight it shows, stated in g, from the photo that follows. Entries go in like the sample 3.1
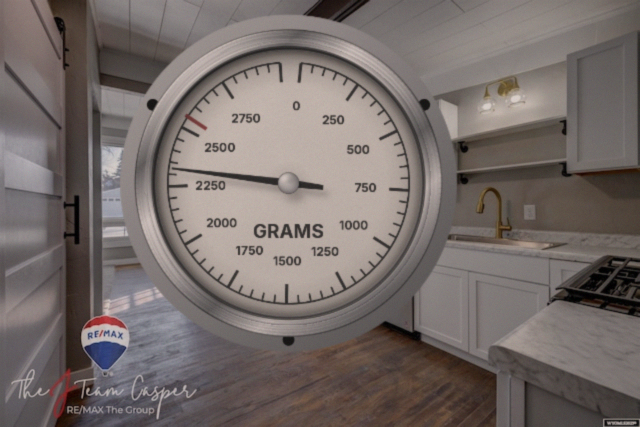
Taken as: 2325
